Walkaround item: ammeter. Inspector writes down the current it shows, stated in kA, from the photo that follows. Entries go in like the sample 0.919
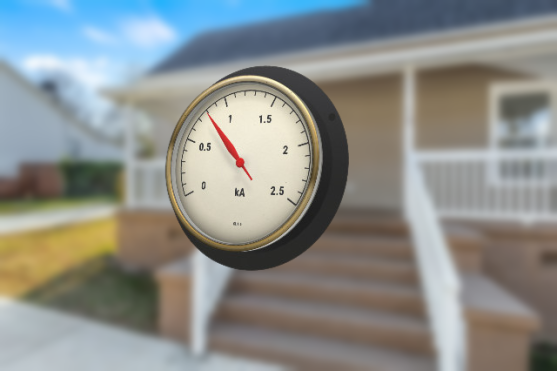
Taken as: 0.8
